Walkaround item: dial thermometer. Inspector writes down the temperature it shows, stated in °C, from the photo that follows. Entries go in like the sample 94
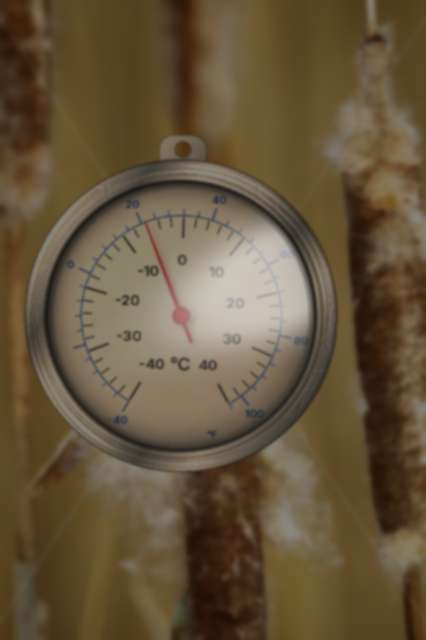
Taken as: -6
